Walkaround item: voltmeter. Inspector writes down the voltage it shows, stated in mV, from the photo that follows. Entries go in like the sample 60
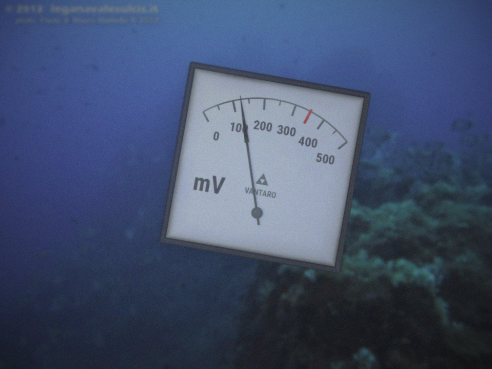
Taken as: 125
